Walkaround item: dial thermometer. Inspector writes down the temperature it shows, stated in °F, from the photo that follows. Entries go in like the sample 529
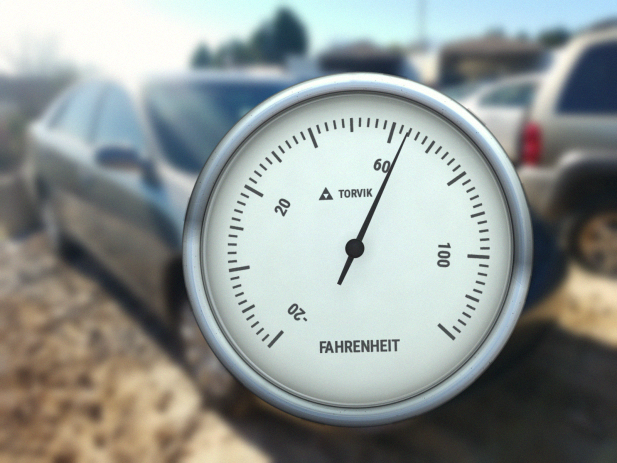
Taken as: 64
